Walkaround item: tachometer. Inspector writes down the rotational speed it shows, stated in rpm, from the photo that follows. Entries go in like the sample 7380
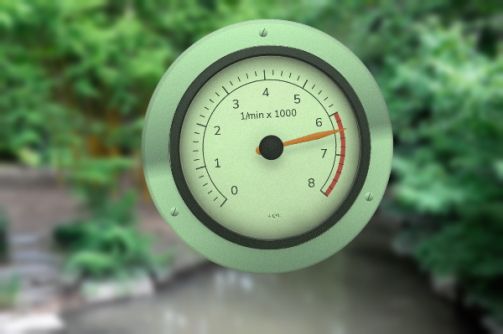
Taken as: 6400
